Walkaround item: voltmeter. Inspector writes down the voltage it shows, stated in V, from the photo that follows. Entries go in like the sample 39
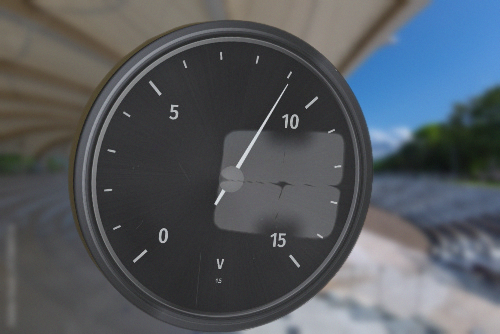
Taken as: 9
